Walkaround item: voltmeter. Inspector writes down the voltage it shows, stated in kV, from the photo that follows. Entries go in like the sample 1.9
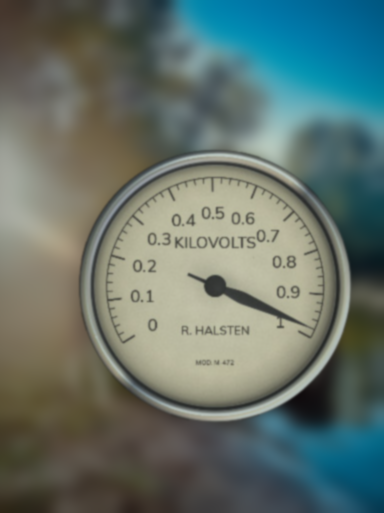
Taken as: 0.98
